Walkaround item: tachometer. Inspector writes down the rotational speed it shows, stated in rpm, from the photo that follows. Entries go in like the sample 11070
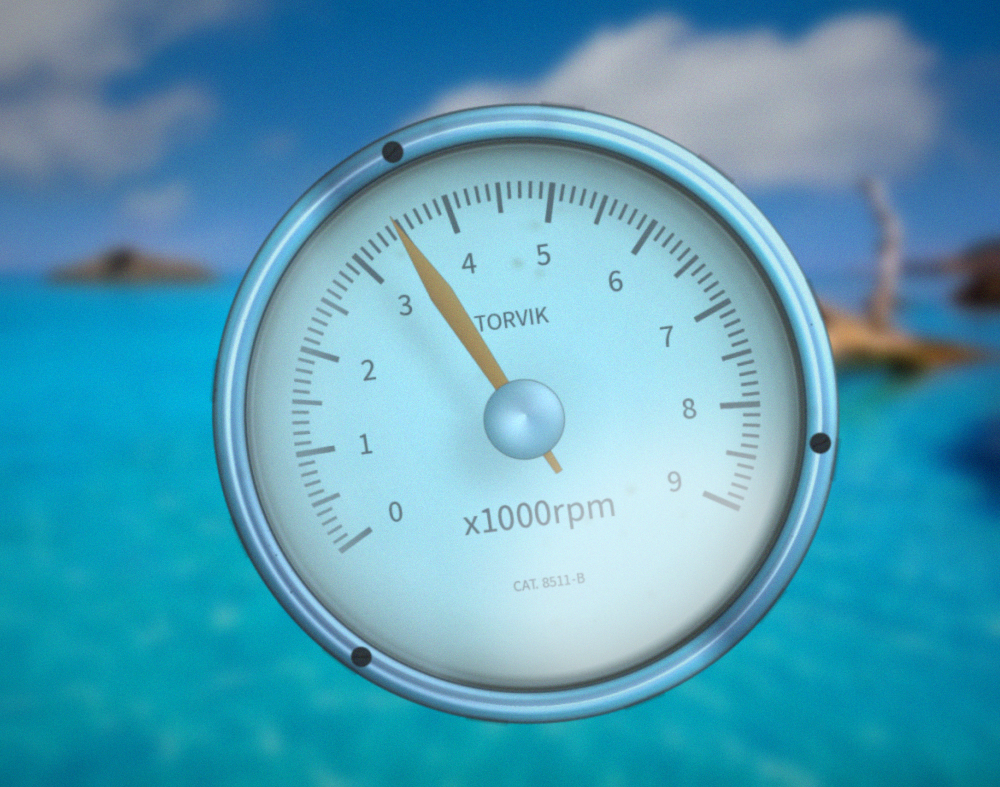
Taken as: 3500
